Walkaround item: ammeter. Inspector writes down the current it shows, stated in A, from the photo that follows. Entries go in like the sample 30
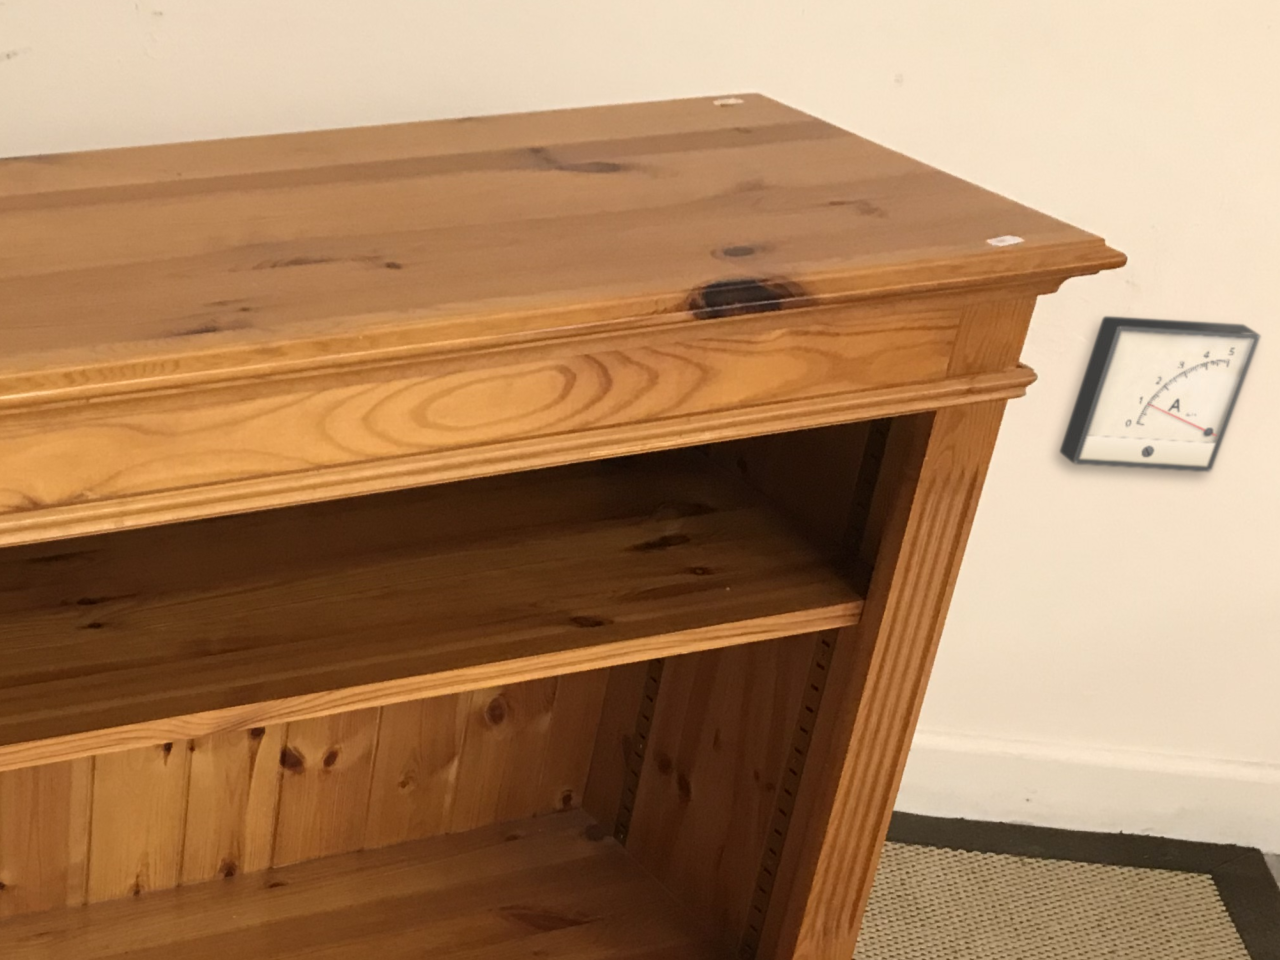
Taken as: 1
